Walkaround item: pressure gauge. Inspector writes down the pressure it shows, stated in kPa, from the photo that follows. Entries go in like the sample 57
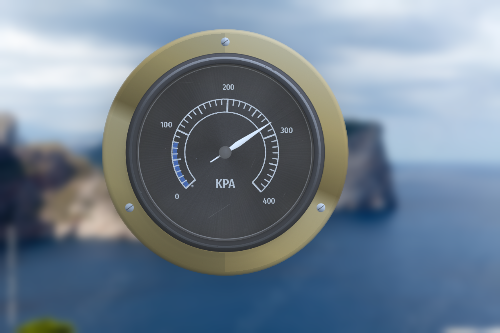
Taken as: 280
